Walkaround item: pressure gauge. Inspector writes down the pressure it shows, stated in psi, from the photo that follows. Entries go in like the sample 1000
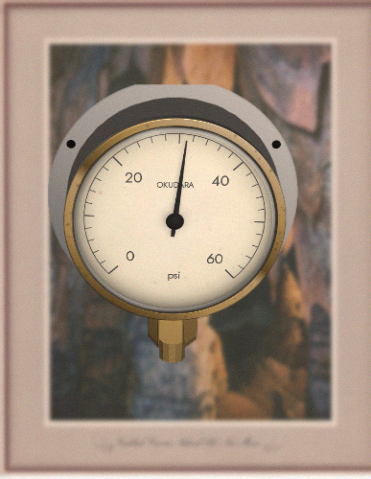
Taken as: 31
